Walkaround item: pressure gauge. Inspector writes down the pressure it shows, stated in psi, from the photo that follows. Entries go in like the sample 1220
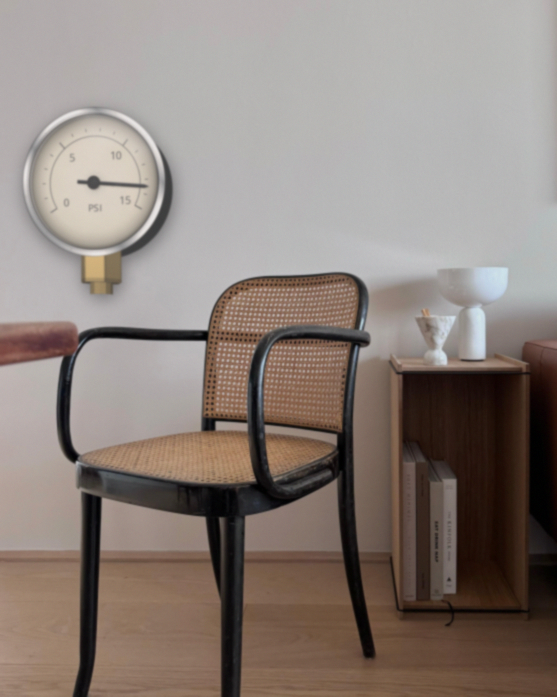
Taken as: 13.5
